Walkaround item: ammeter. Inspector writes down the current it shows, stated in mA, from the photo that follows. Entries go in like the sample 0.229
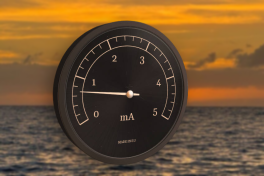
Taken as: 0.7
